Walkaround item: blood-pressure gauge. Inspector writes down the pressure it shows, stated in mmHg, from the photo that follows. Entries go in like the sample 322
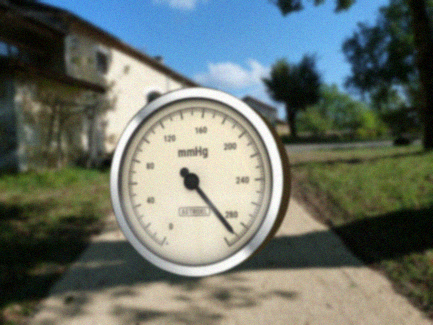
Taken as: 290
